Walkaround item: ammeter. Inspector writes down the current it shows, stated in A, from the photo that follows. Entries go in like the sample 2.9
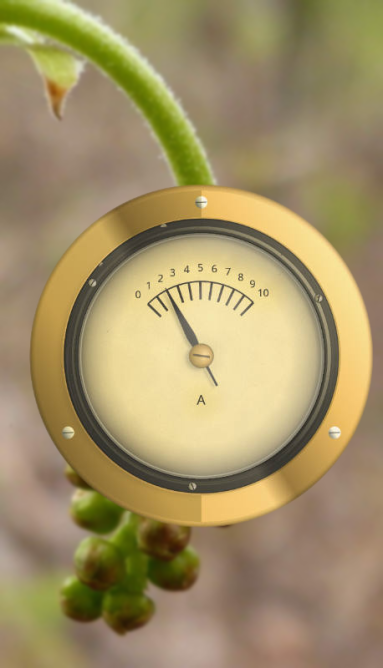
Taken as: 2
